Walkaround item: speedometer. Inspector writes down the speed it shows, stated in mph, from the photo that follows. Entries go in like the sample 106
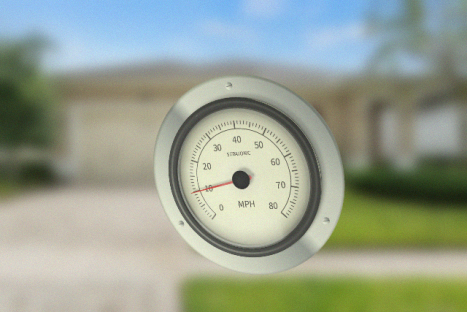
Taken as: 10
